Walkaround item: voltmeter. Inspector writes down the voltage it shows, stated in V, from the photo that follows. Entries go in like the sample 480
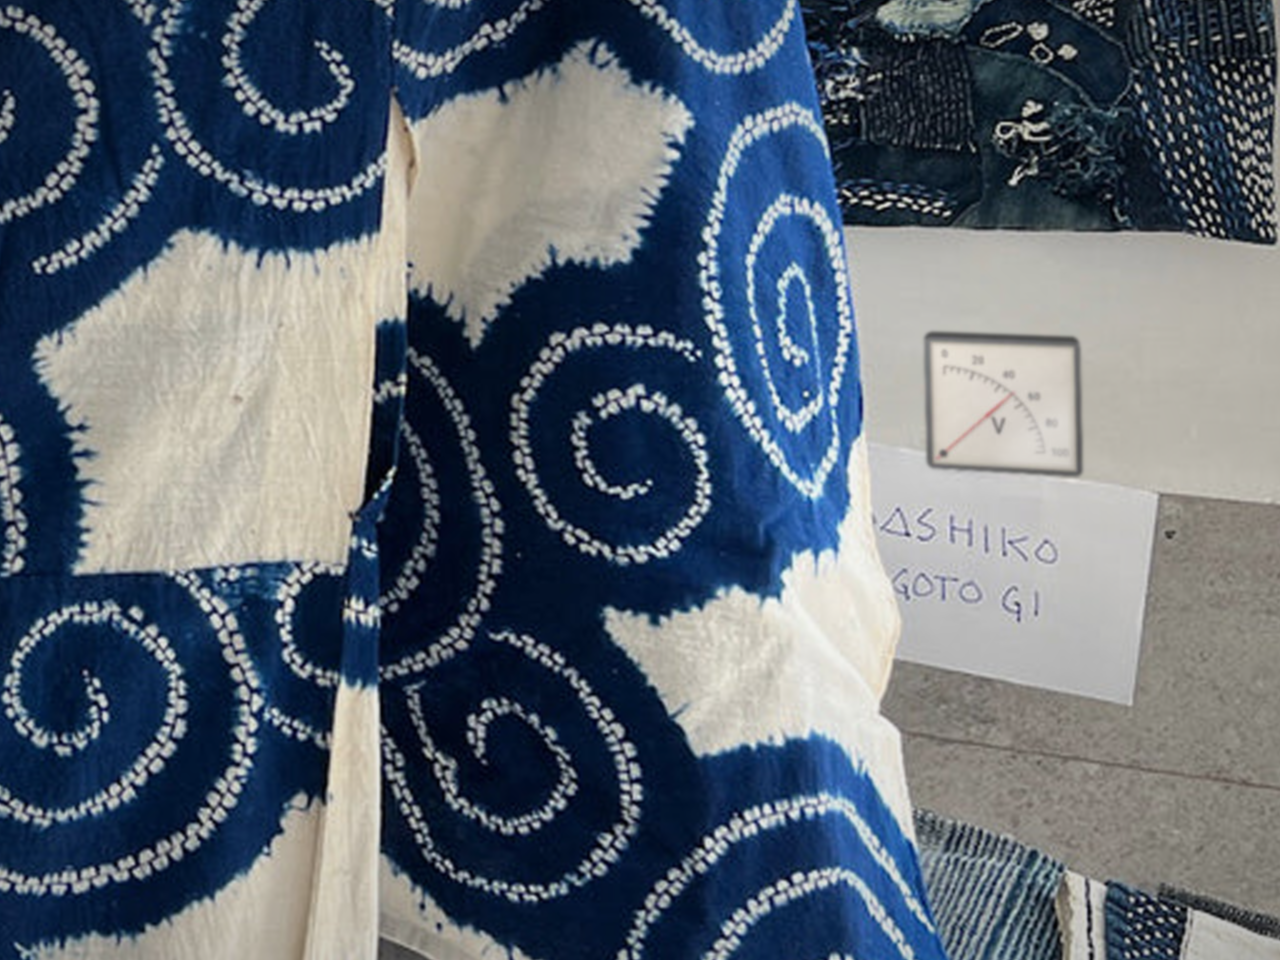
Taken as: 50
